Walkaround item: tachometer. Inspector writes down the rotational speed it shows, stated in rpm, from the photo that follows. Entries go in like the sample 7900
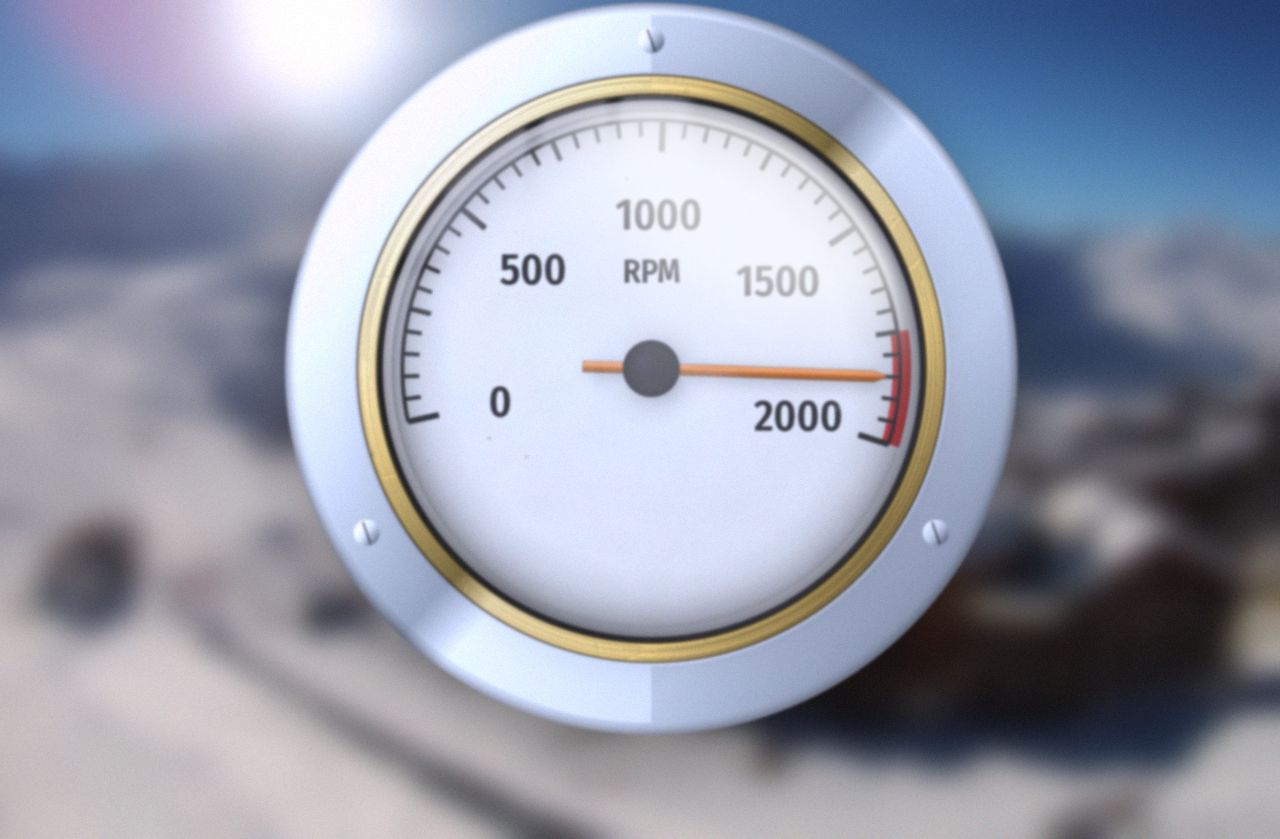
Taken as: 1850
